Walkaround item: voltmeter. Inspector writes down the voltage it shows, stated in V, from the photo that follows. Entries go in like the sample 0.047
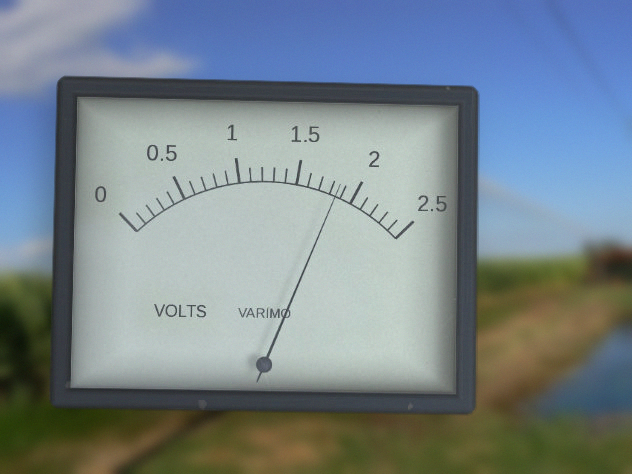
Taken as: 1.85
